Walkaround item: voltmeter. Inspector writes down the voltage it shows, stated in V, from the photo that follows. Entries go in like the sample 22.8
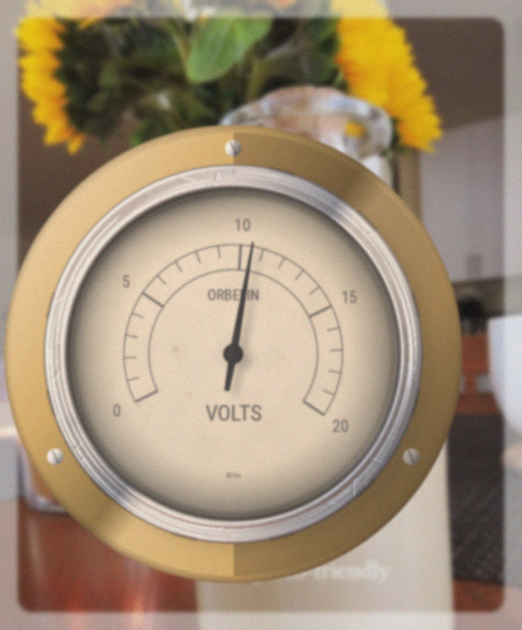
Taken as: 10.5
